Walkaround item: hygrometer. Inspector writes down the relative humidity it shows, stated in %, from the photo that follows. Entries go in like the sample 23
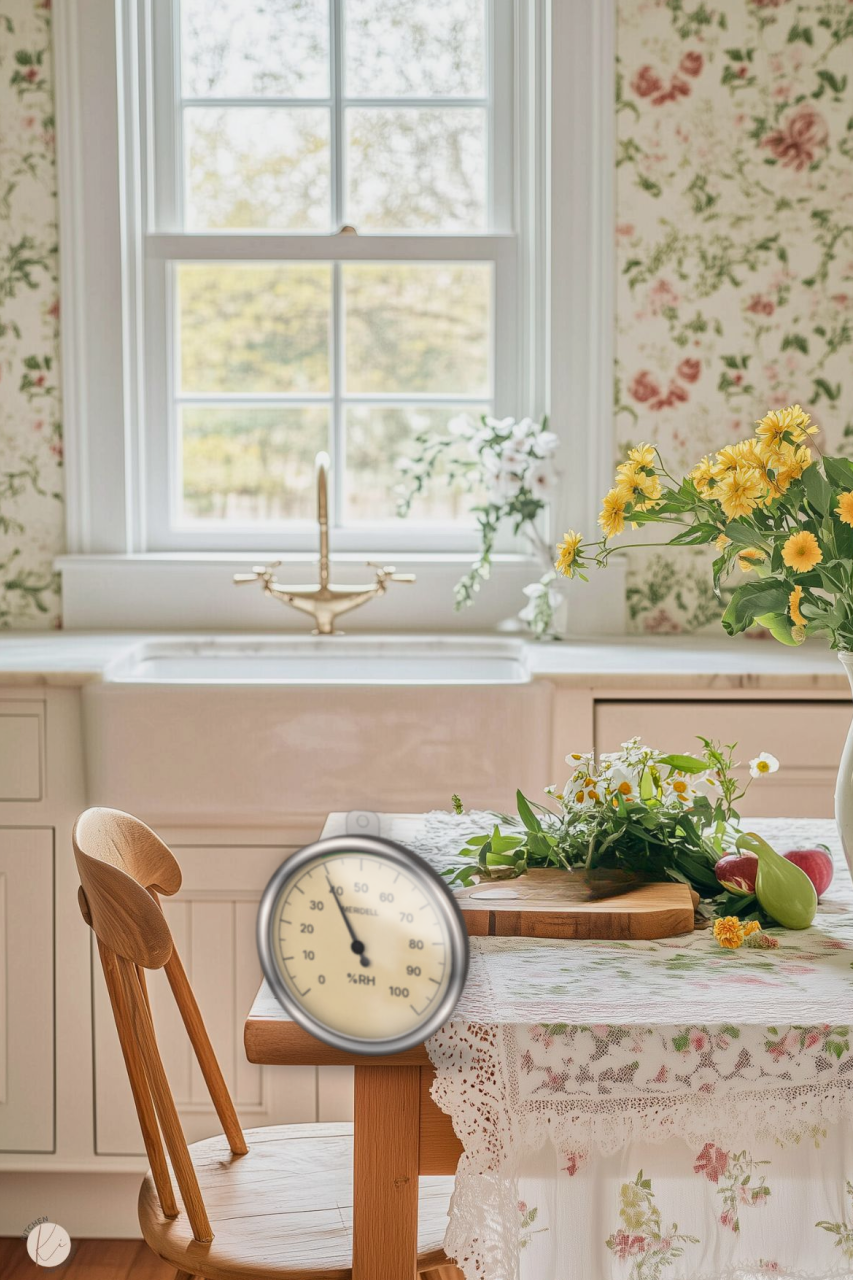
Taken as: 40
